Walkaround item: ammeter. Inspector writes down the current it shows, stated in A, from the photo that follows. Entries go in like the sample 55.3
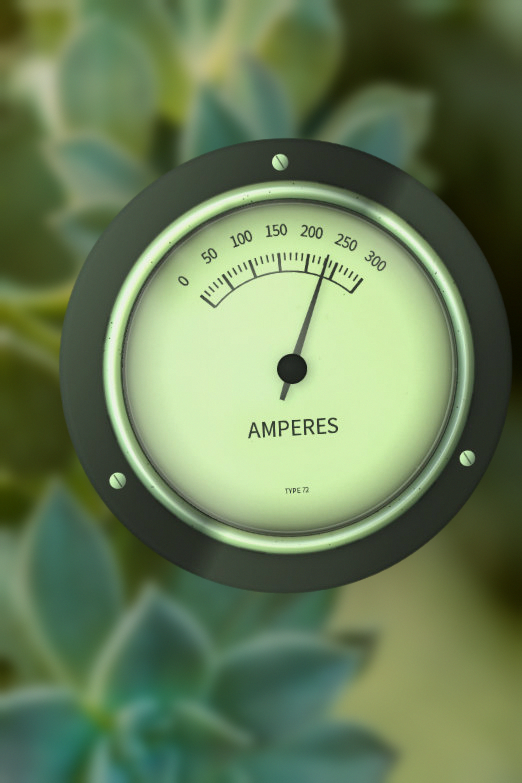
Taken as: 230
